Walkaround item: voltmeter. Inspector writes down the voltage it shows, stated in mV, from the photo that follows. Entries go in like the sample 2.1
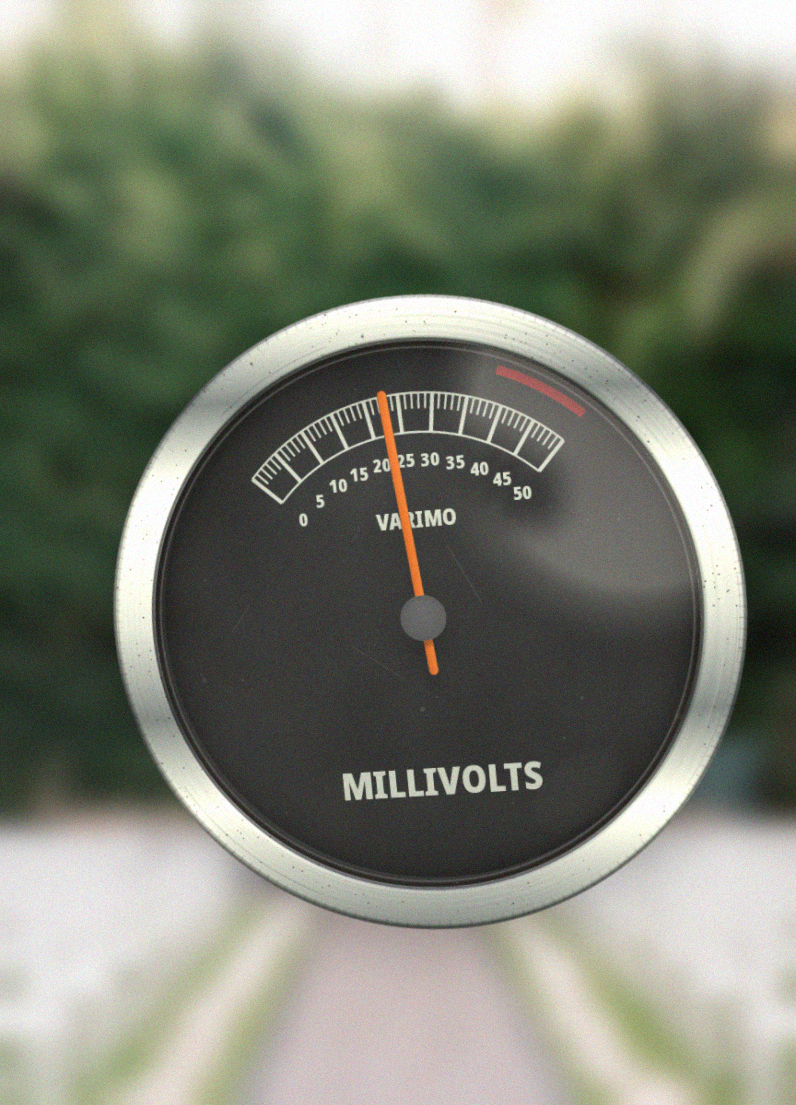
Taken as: 23
